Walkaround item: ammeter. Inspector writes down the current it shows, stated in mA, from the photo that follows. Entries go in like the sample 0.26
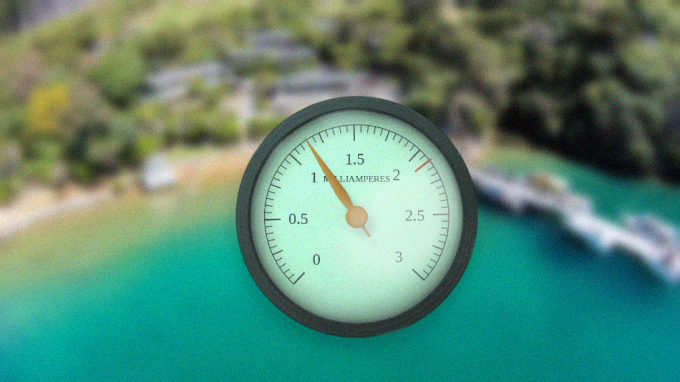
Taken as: 1.15
